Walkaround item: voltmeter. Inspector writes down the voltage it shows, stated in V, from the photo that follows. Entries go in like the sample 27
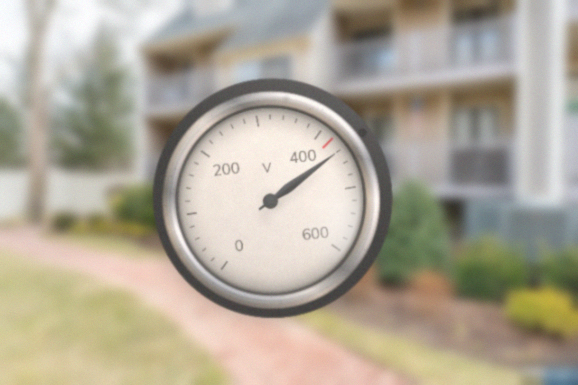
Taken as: 440
